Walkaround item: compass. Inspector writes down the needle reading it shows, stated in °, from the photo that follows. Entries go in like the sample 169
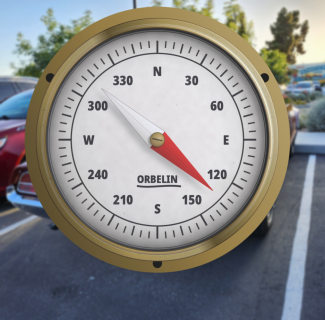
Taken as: 132.5
